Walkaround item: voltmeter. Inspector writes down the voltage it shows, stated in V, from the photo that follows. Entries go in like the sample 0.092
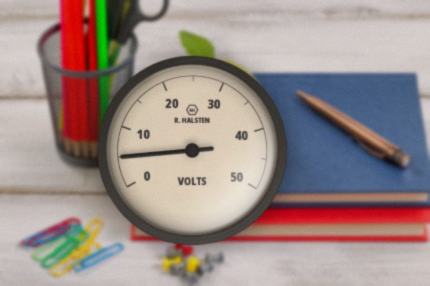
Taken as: 5
